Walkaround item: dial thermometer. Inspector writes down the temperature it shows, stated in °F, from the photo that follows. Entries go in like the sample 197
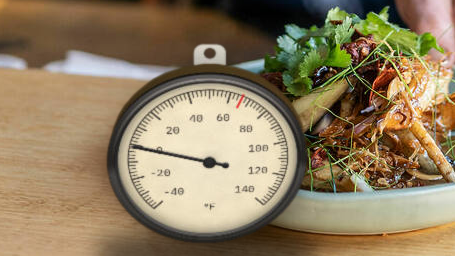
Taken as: 0
